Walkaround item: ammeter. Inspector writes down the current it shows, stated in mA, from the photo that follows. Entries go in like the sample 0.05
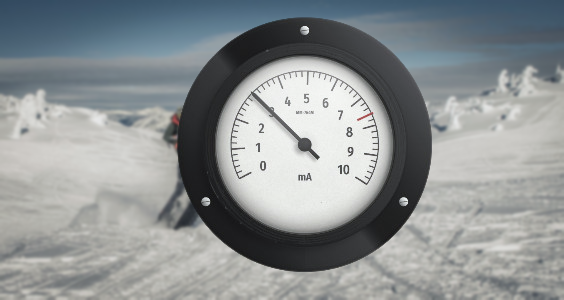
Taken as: 3
